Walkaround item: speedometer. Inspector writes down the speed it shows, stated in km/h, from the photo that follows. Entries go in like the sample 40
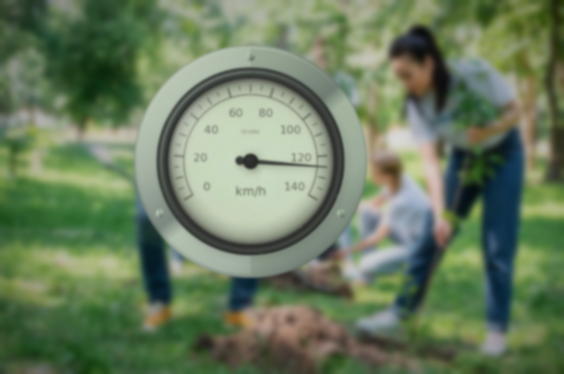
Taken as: 125
